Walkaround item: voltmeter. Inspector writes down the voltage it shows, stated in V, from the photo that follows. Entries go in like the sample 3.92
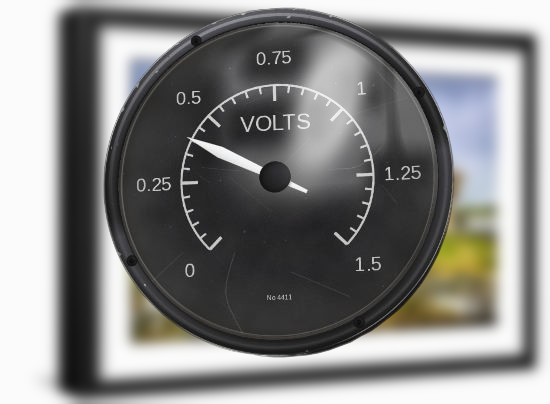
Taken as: 0.4
